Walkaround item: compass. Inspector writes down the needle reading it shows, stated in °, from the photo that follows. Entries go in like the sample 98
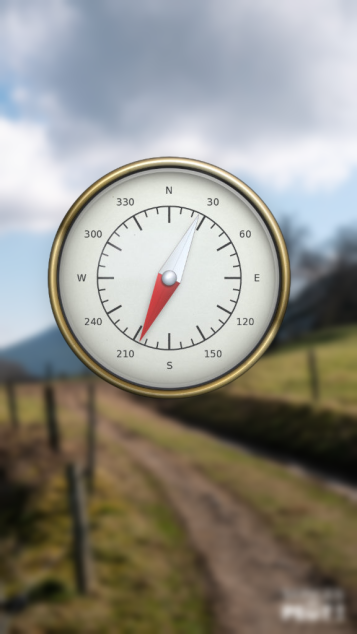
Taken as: 205
